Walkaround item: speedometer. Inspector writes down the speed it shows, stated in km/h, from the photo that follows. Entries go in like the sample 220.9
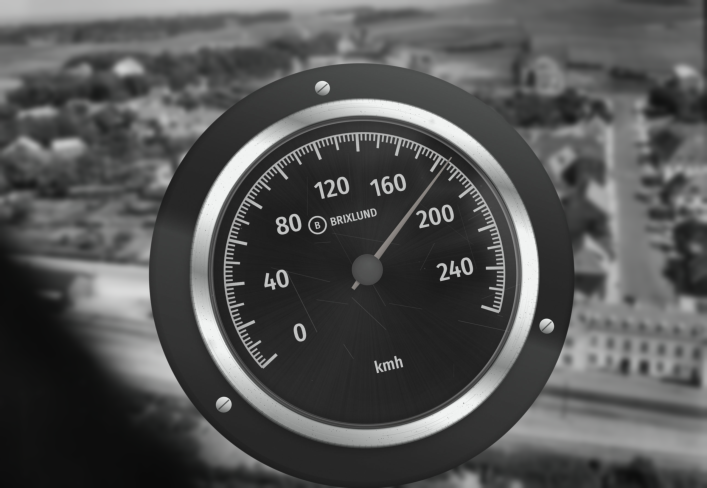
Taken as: 184
